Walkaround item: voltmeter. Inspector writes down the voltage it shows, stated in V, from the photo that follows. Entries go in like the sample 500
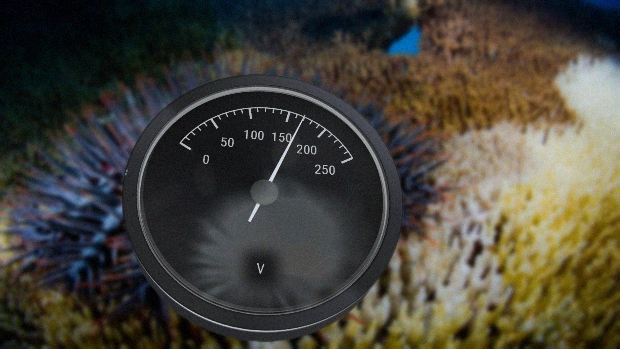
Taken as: 170
